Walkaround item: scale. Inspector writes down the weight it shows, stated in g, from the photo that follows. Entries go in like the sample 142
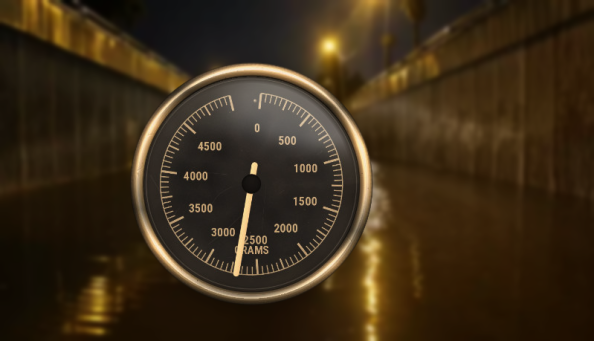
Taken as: 2700
